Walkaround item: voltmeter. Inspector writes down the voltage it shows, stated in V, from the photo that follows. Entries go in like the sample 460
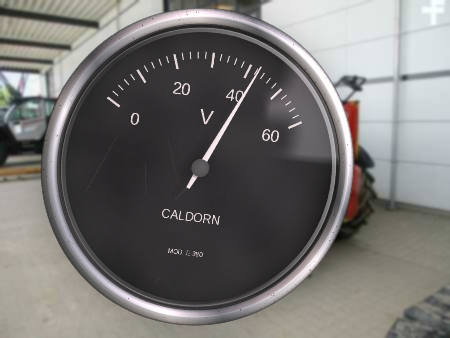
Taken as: 42
